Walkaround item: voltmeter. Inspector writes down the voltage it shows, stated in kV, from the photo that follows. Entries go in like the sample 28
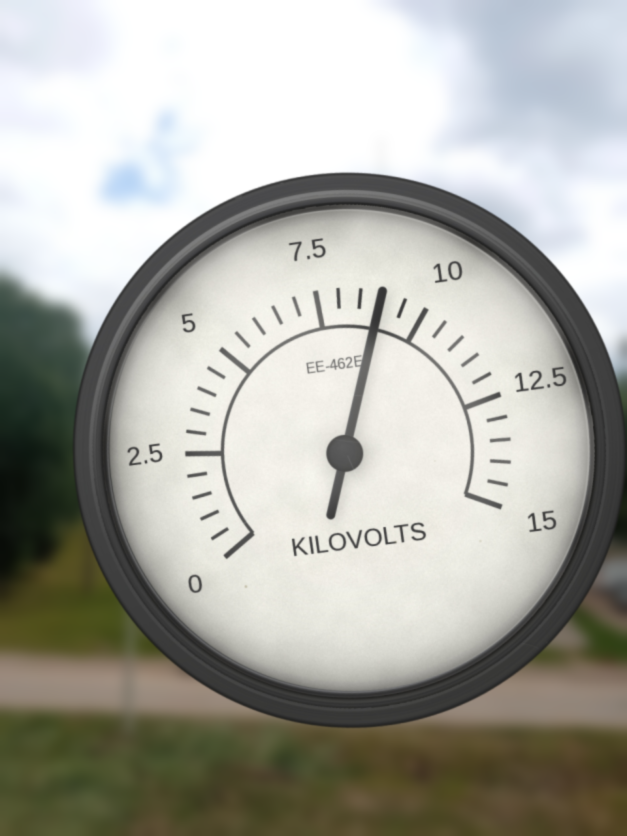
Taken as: 9
